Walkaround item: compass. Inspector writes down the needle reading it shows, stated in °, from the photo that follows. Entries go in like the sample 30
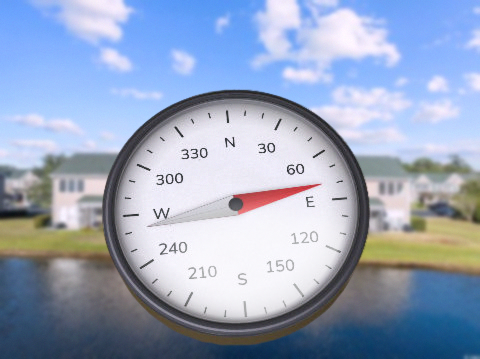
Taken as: 80
